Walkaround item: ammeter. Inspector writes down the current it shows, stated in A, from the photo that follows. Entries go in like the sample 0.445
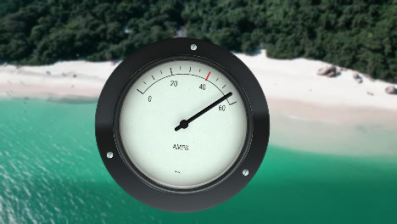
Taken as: 55
